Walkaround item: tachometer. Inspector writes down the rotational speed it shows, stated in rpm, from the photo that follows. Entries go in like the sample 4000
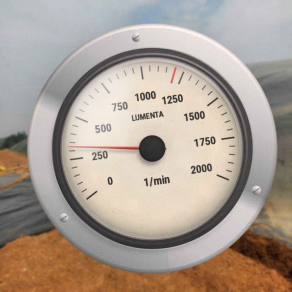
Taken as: 325
